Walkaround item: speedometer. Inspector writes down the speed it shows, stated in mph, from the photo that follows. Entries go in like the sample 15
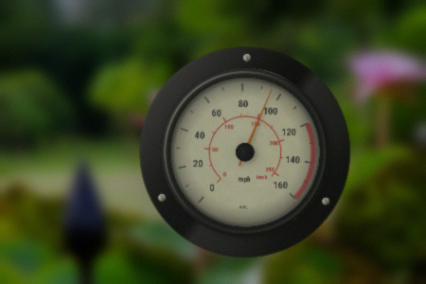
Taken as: 95
